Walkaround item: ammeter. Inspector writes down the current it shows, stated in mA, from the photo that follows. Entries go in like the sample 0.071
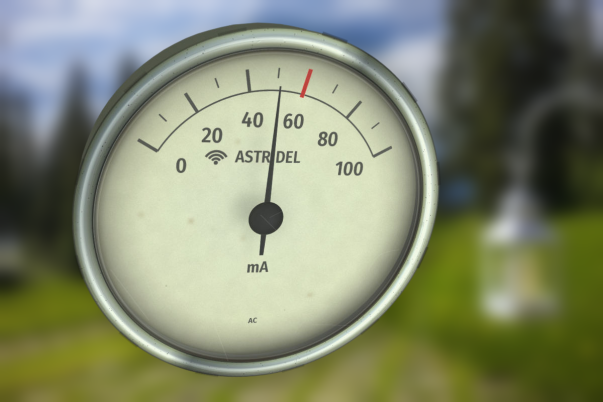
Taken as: 50
